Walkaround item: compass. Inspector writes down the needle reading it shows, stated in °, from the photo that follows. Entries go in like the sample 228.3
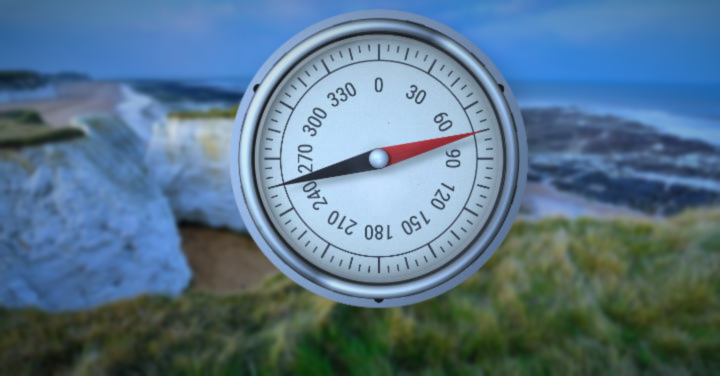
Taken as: 75
